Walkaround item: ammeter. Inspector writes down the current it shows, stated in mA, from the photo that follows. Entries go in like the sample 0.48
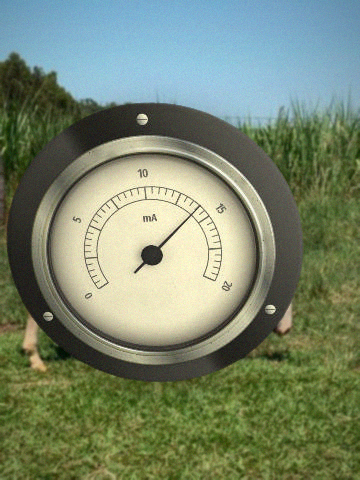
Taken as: 14
